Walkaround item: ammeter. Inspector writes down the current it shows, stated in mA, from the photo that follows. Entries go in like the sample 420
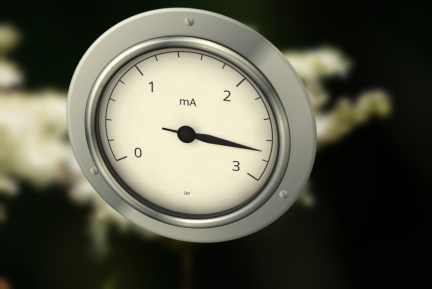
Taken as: 2.7
